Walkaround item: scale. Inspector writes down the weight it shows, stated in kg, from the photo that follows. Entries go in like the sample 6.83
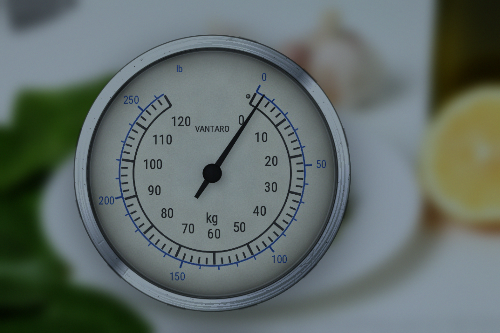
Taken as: 2
